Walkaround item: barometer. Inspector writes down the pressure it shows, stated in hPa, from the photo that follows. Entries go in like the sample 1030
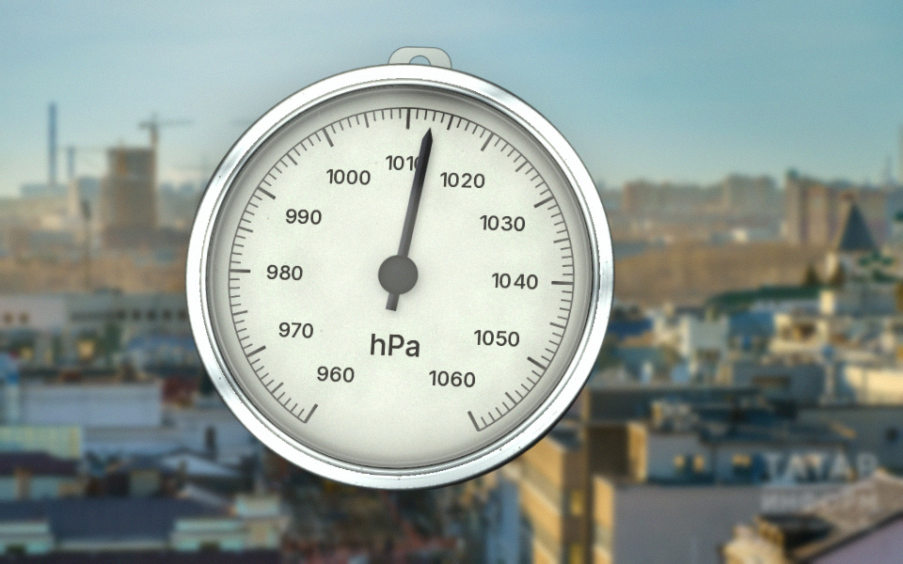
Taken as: 1013
